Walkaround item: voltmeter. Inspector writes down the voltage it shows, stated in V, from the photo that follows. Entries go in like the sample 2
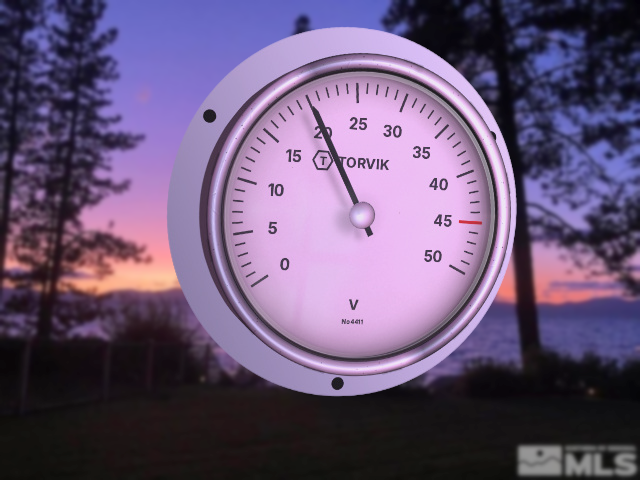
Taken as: 20
